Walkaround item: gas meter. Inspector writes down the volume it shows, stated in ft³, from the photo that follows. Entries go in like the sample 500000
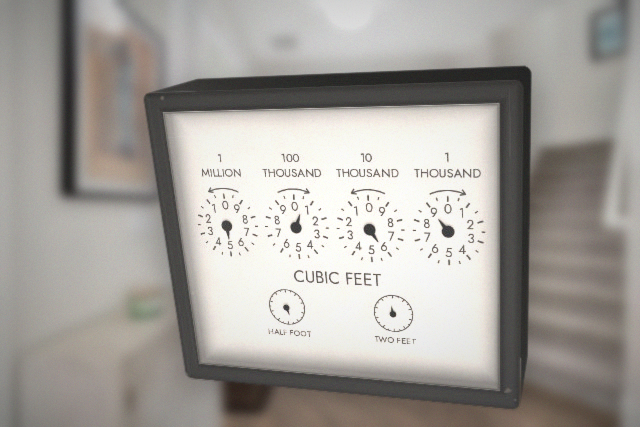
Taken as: 505900
